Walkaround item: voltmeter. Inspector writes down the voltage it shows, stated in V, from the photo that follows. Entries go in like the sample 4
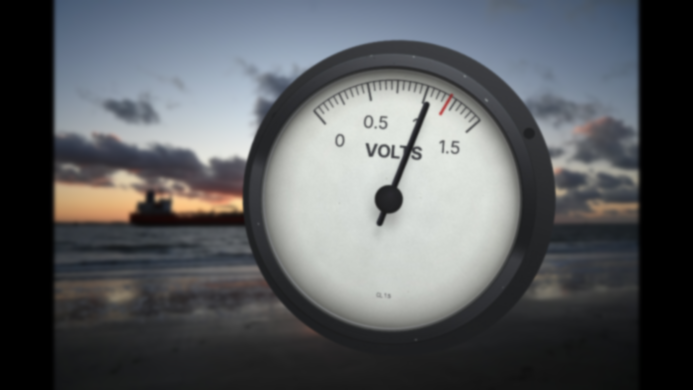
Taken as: 1.05
